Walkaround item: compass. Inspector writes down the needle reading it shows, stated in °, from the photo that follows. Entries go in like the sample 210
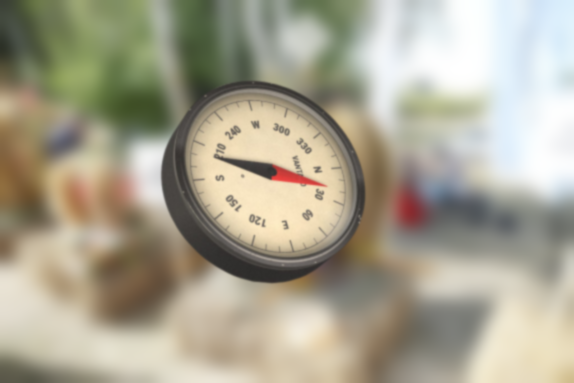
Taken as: 20
